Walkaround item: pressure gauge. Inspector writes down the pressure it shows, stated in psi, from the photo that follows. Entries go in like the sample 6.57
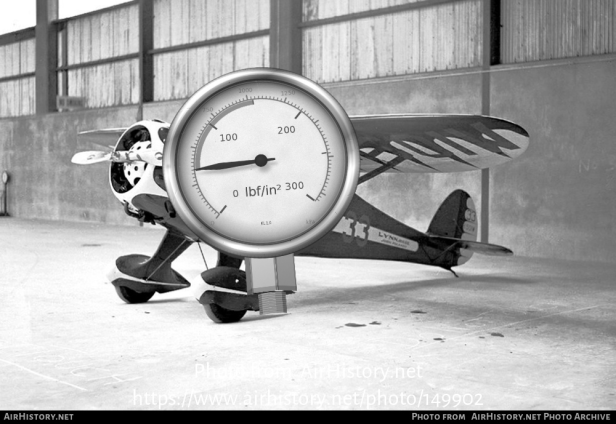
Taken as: 50
